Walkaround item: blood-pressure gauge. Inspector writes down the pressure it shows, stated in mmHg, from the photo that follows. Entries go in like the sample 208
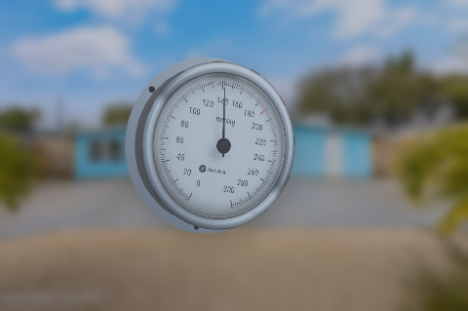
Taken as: 140
